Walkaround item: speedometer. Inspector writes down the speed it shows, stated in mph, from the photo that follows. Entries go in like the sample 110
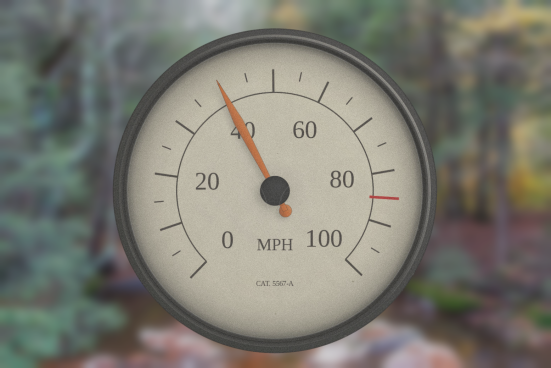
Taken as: 40
